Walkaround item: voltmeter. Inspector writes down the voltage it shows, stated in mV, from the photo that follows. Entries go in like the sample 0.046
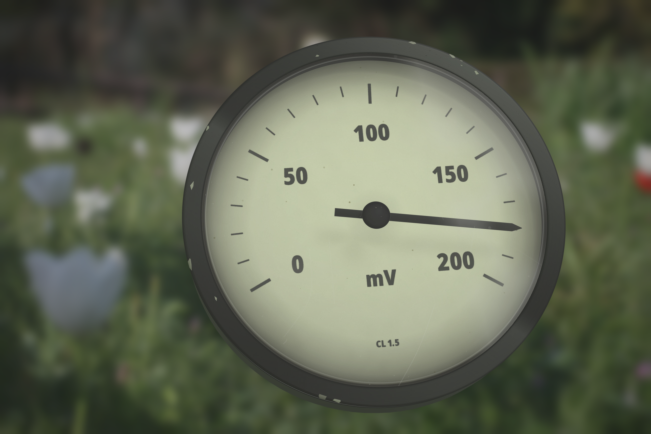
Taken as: 180
